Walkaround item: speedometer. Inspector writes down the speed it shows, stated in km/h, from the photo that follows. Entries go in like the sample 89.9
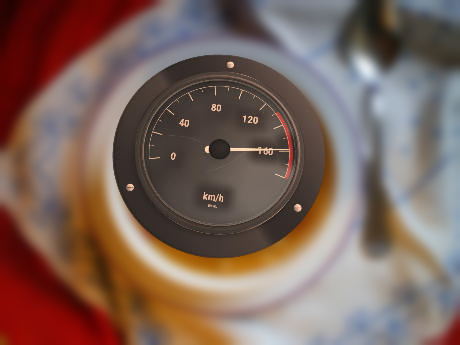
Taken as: 160
